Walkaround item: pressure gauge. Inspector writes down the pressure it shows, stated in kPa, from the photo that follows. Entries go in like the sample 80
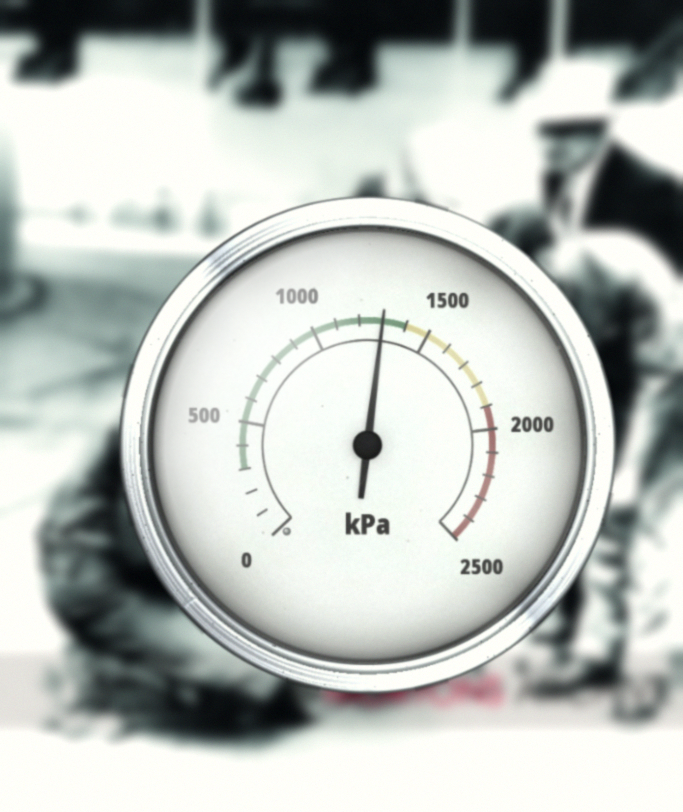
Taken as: 1300
